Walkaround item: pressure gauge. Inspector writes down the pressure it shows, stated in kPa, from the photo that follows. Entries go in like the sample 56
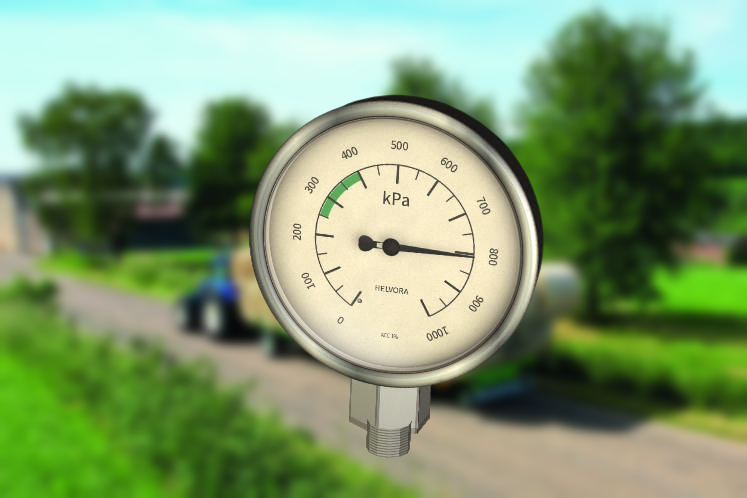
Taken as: 800
